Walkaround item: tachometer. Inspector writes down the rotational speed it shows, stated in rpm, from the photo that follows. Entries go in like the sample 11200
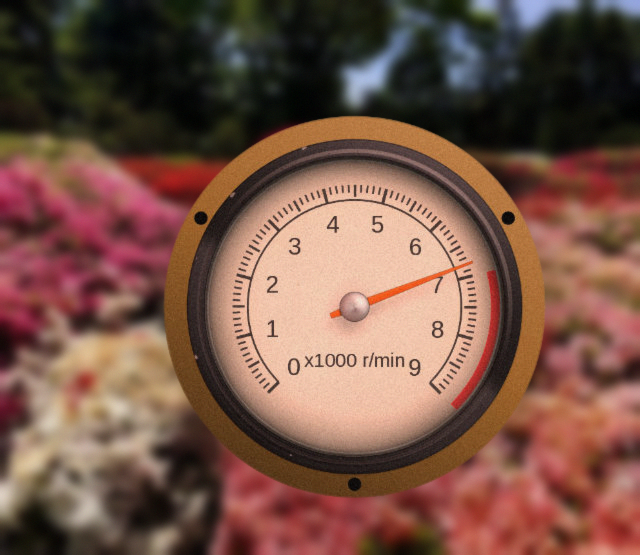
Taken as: 6800
